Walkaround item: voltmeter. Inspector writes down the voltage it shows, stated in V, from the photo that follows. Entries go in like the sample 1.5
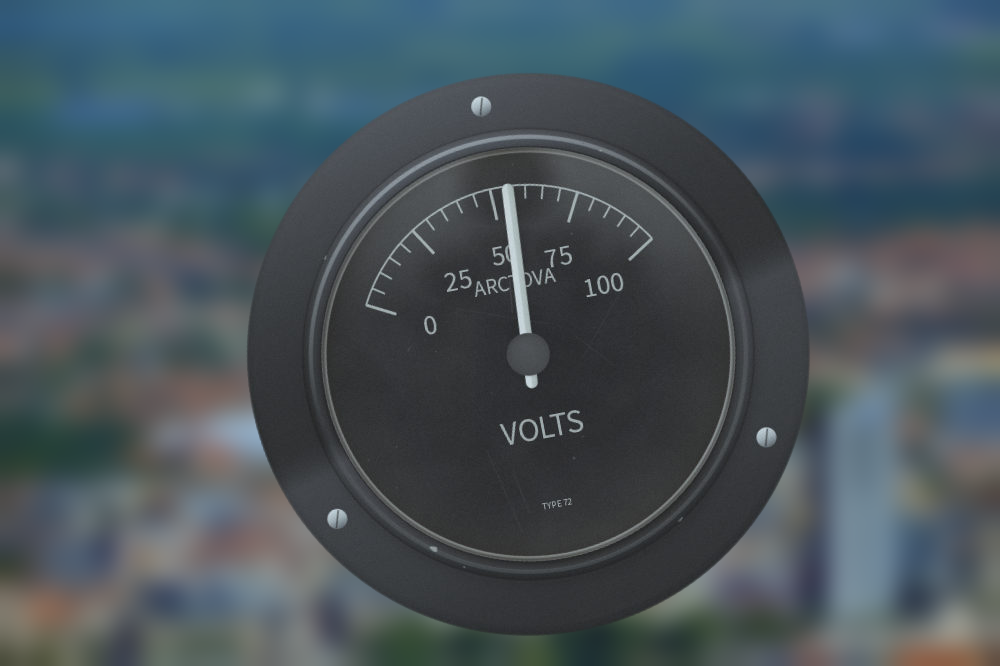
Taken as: 55
